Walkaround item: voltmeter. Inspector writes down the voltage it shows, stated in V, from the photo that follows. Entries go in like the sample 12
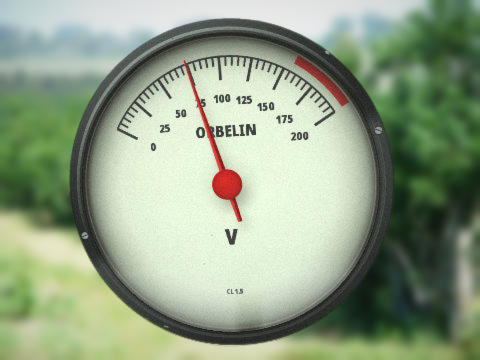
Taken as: 75
